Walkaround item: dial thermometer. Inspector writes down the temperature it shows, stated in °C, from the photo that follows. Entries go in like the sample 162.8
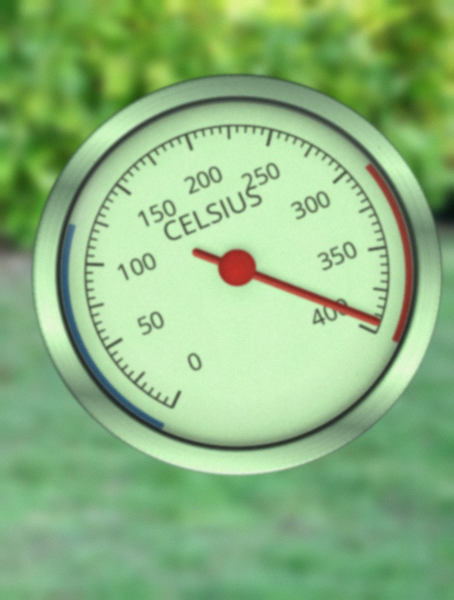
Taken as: 395
